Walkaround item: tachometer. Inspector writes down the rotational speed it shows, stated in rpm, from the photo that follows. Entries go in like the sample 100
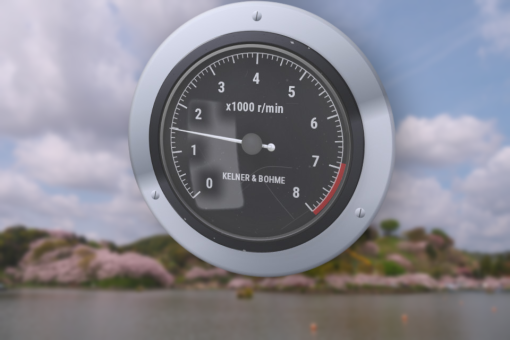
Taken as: 1500
